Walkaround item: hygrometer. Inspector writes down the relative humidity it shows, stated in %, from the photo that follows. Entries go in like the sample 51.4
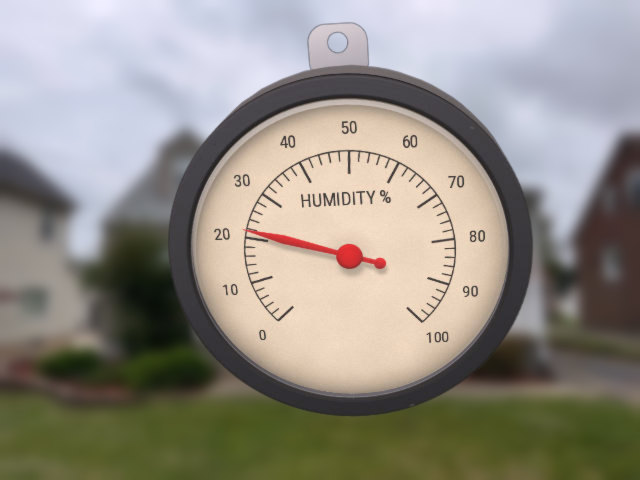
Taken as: 22
